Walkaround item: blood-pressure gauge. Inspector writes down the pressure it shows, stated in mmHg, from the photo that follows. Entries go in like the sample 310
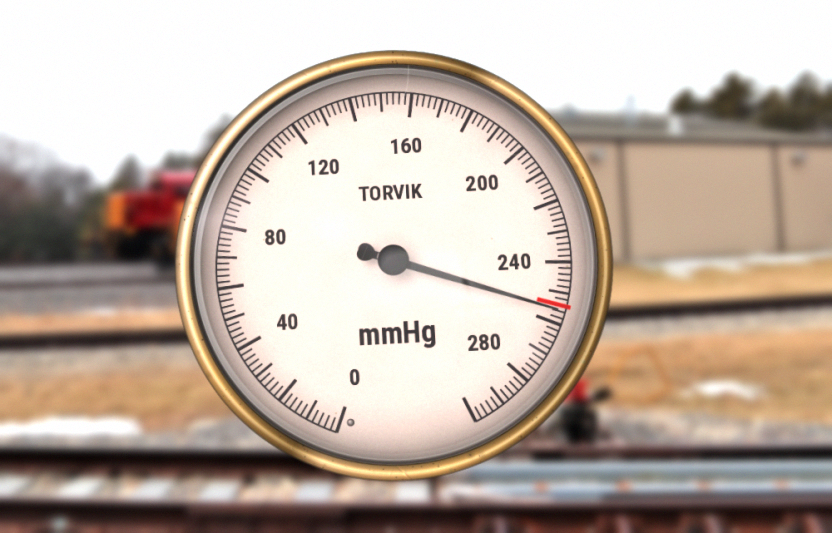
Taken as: 256
